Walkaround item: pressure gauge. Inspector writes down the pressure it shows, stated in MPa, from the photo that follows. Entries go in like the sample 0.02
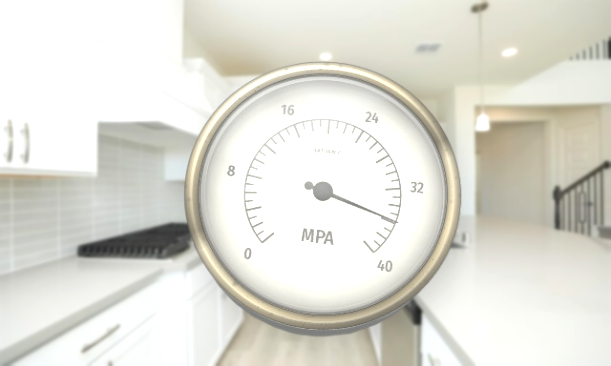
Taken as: 36
